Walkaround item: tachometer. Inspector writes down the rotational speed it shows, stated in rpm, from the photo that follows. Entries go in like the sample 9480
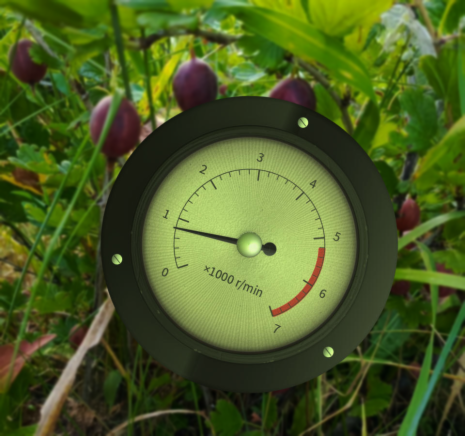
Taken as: 800
